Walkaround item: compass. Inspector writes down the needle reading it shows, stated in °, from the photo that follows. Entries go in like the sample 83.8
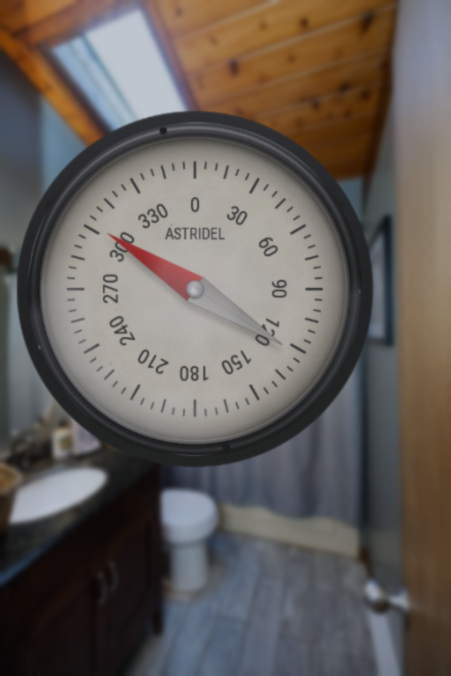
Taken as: 302.5
